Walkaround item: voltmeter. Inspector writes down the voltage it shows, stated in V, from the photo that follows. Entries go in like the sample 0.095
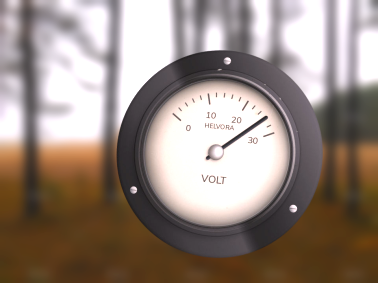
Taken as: 26
